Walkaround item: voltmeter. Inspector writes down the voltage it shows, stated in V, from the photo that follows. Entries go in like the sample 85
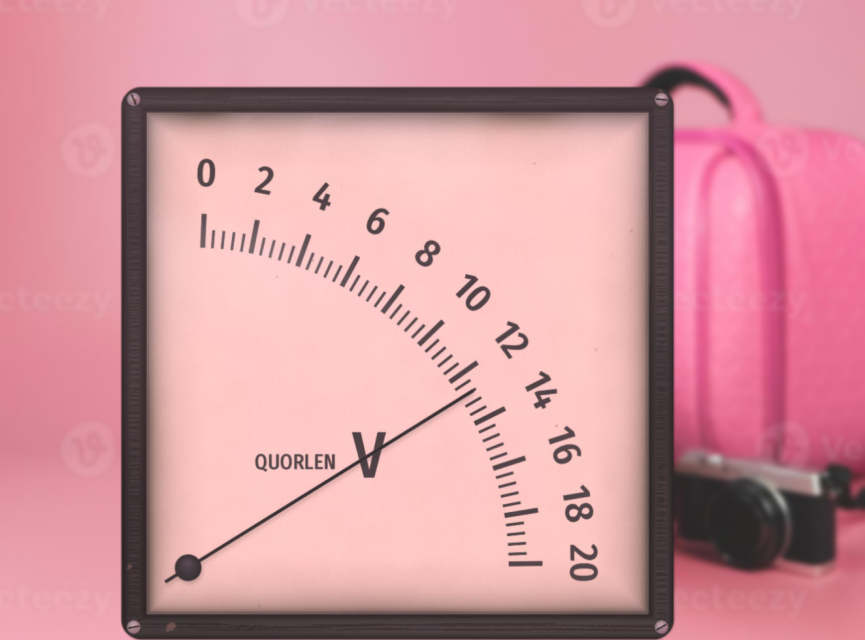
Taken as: 12.8
